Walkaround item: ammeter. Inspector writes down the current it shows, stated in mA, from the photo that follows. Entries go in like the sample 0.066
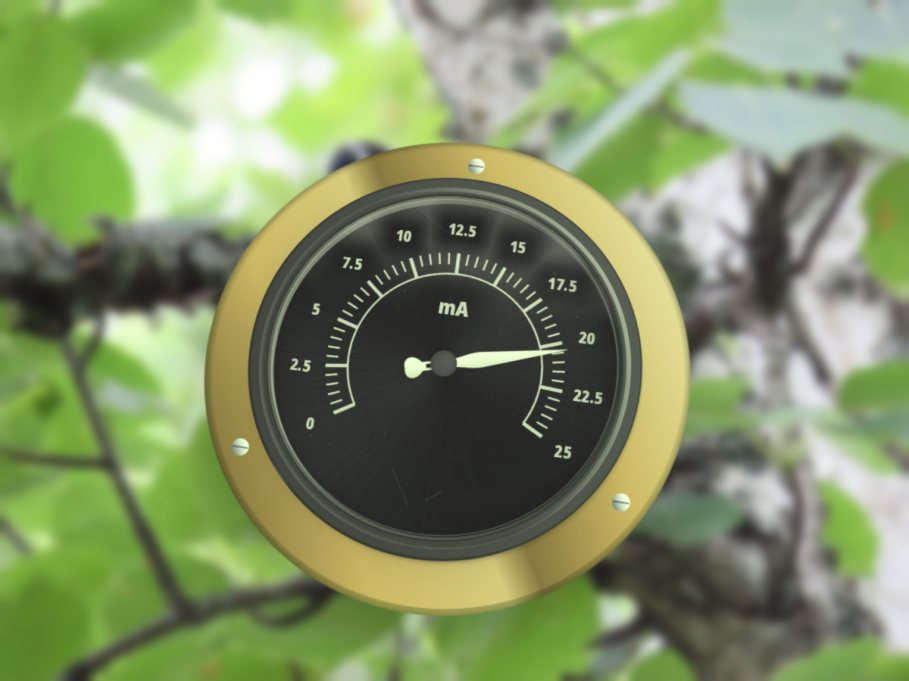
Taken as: 20.5
